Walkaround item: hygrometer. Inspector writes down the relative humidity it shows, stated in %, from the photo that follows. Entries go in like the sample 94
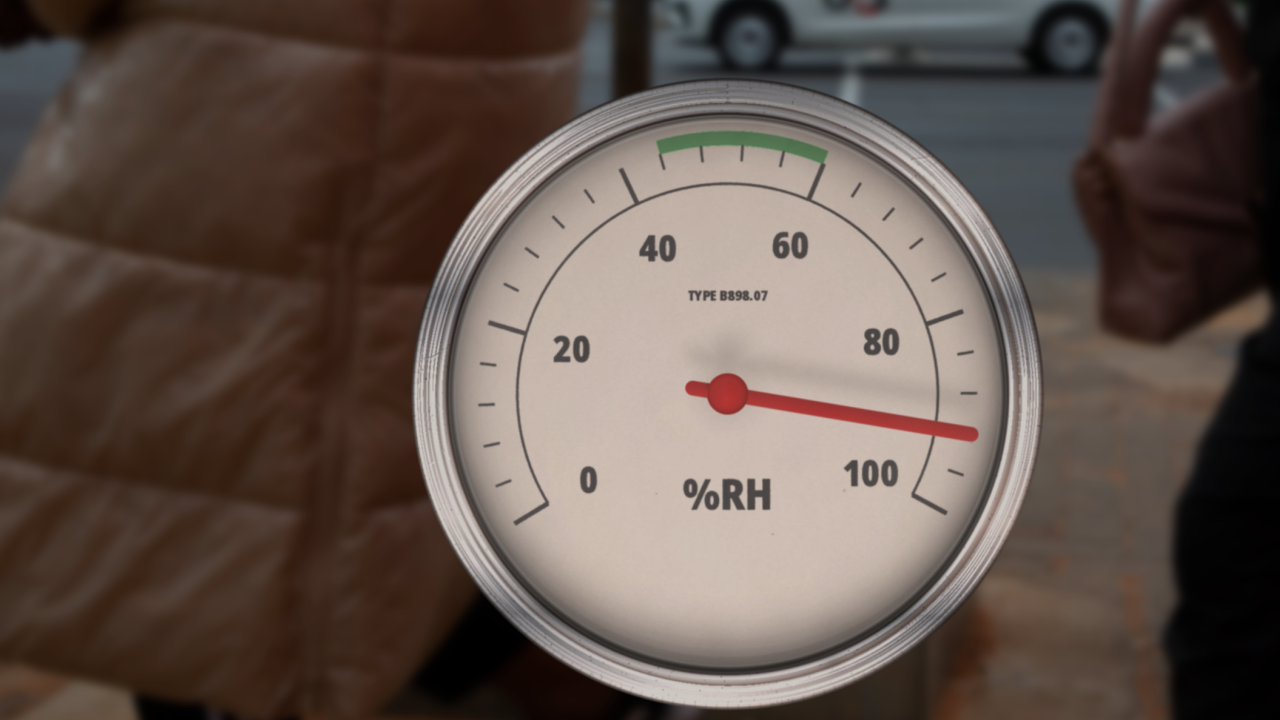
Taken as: 92
